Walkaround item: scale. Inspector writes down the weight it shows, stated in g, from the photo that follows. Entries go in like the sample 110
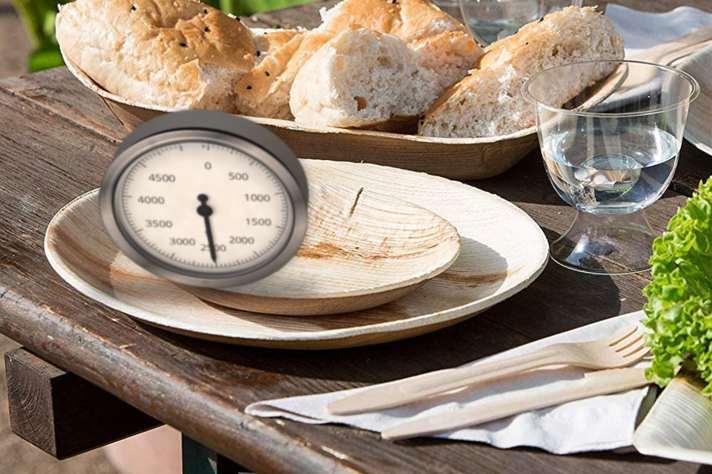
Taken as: 2500
